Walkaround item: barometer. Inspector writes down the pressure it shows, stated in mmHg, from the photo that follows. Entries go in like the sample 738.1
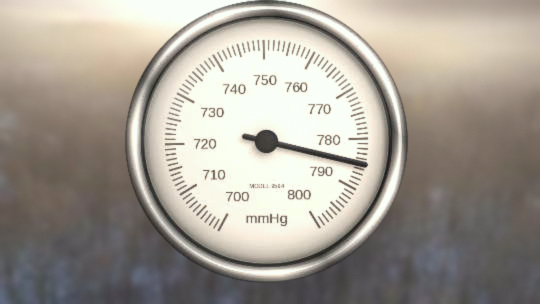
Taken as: 785
